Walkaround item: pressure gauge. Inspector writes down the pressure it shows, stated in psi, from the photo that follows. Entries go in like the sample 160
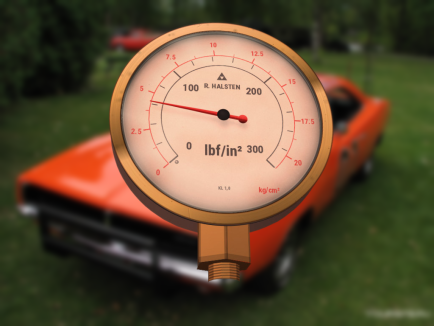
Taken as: 60
